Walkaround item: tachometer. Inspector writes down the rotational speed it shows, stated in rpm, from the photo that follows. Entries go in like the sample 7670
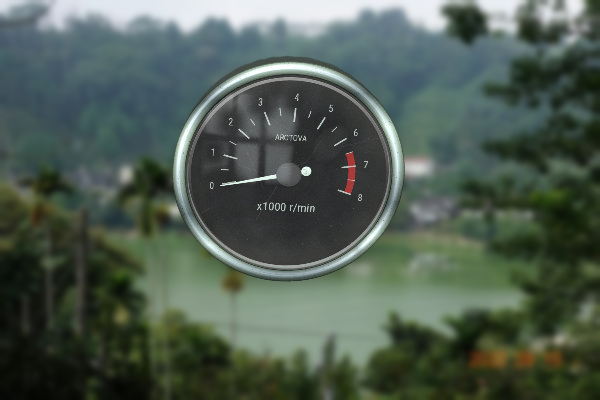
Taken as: 0
